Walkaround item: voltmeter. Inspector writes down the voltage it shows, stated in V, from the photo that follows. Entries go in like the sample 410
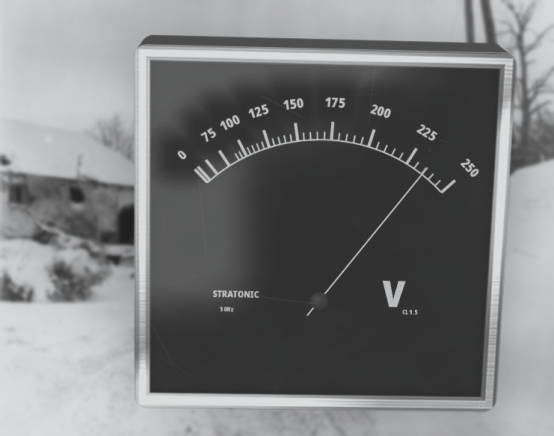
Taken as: 235
